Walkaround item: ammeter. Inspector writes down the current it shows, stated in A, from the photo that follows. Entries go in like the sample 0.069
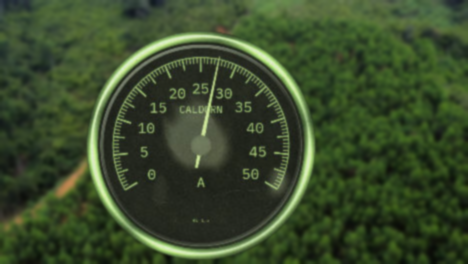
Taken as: 27.5
